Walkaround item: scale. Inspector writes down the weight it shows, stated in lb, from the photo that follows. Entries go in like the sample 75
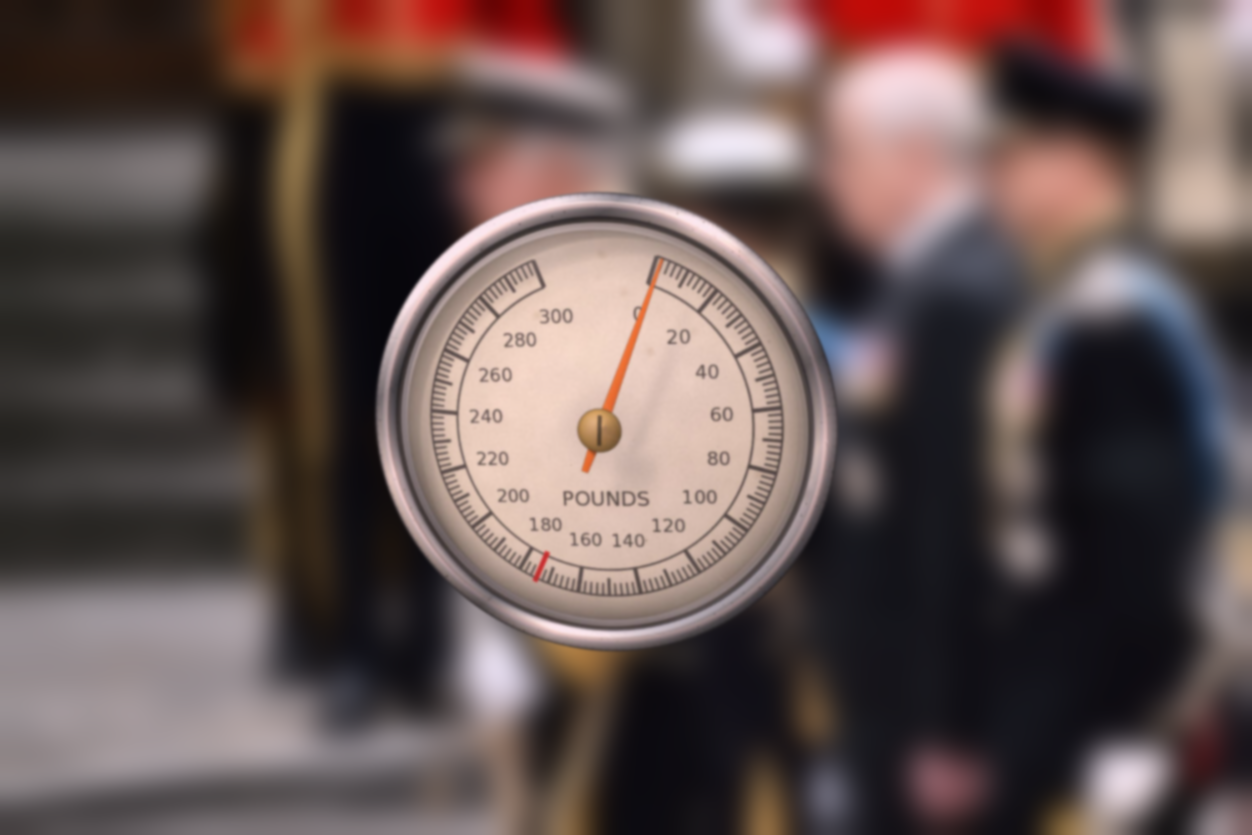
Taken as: 2
